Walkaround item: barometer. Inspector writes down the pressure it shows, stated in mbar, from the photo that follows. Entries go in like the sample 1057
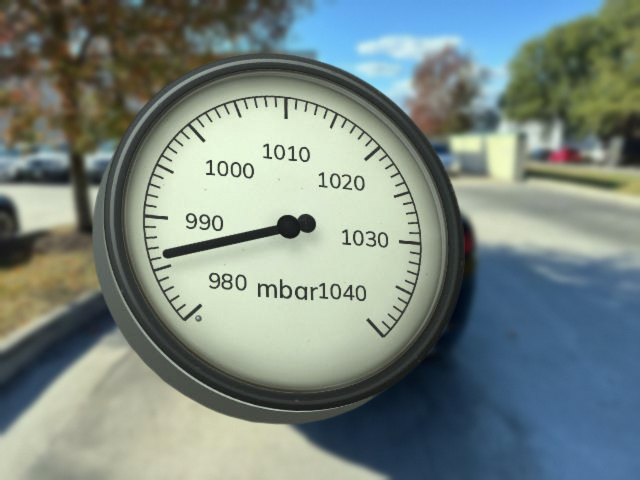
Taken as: 986
